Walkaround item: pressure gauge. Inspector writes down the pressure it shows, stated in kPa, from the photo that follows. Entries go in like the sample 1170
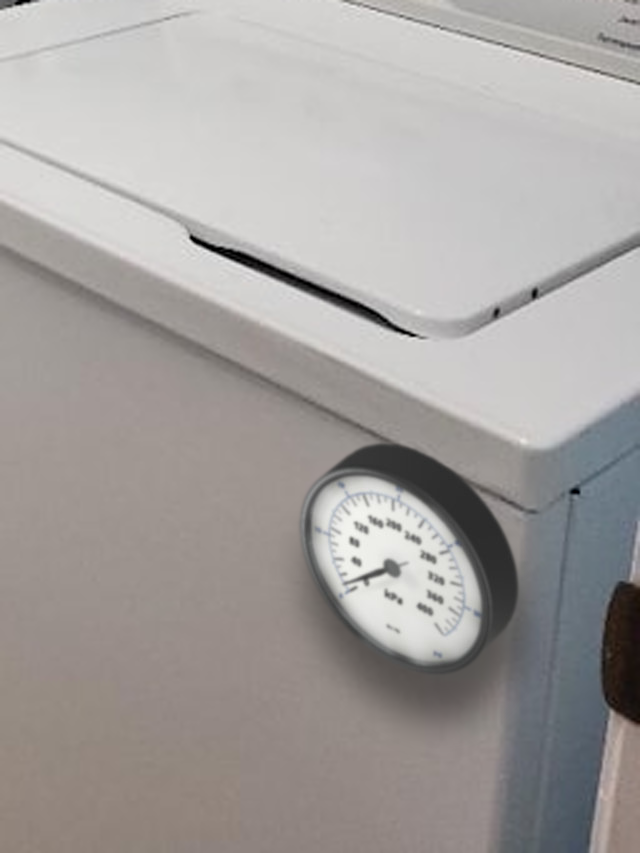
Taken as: 10
